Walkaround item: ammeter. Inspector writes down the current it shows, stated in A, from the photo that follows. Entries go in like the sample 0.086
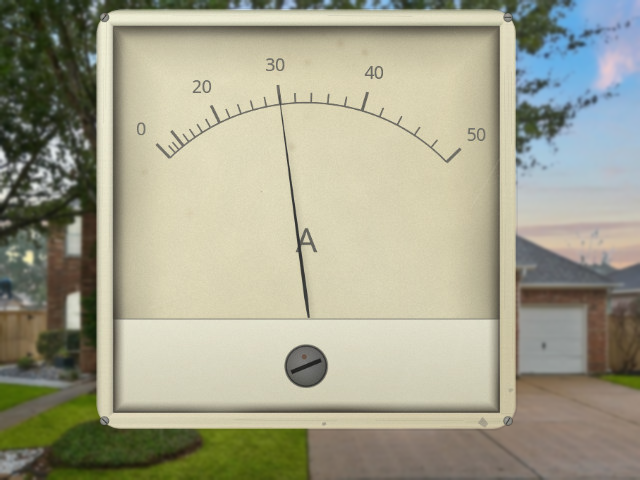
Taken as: 30
